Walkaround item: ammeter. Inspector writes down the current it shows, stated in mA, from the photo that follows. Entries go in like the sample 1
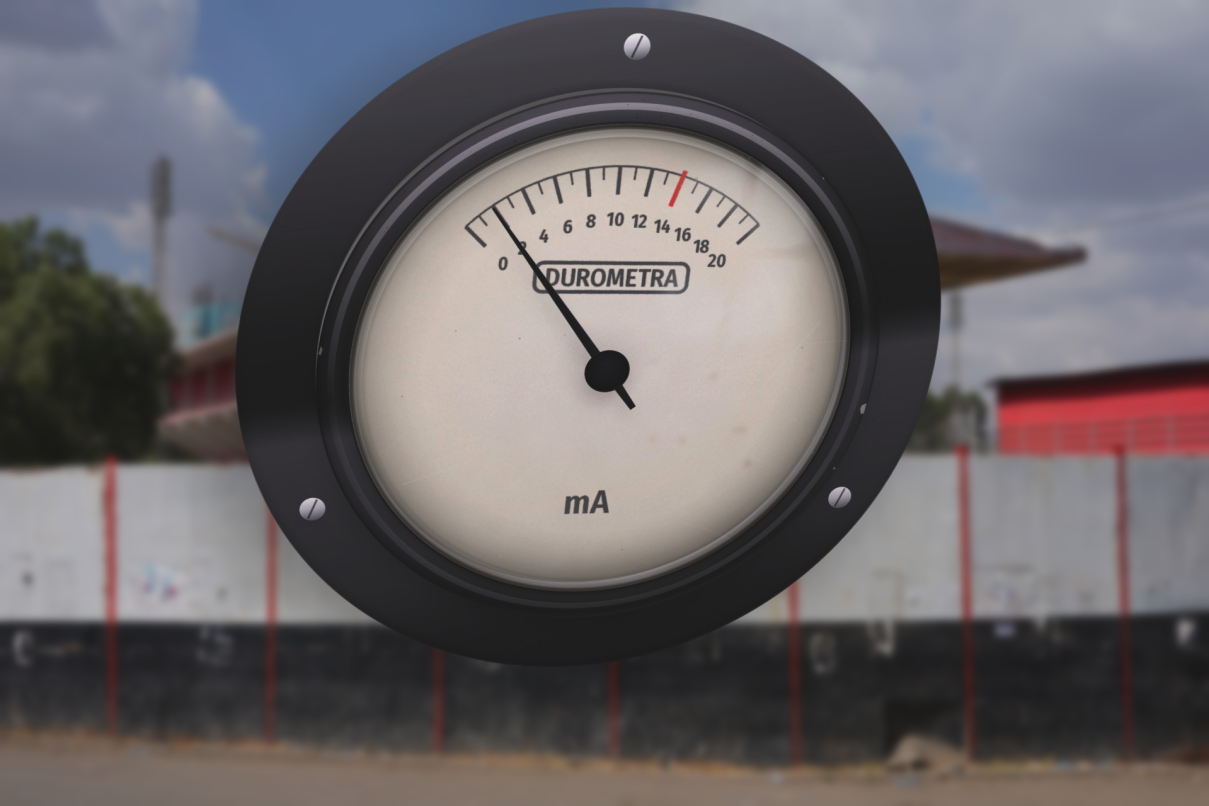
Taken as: 2
